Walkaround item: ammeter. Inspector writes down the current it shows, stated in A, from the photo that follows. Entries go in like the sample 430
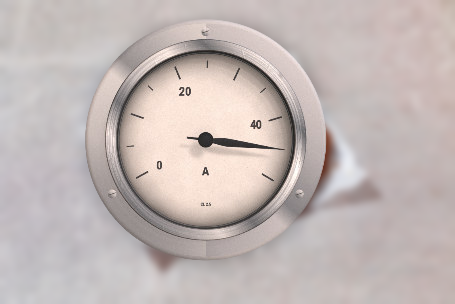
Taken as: 45
